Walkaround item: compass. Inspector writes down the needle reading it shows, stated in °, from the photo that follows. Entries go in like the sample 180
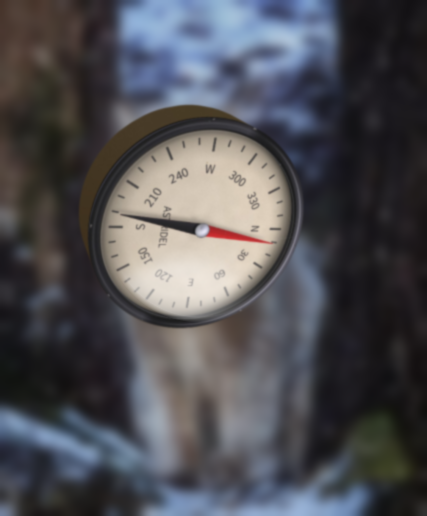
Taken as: 10
